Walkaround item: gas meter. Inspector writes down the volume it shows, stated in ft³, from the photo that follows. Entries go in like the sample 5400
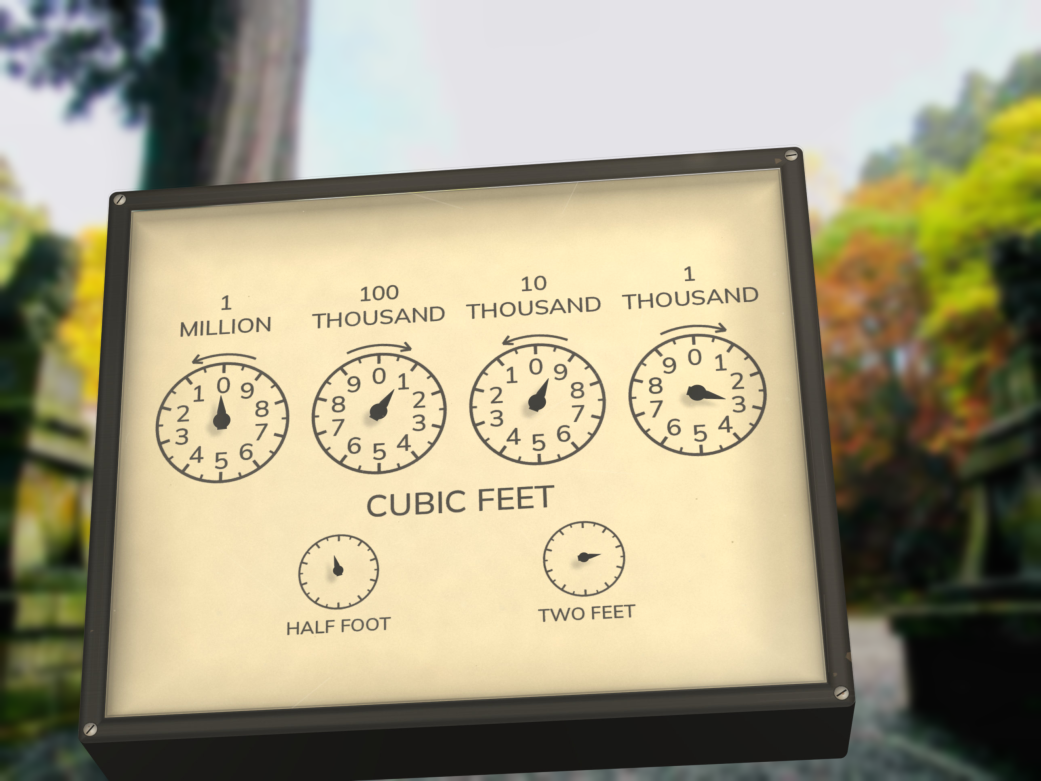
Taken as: 9300
